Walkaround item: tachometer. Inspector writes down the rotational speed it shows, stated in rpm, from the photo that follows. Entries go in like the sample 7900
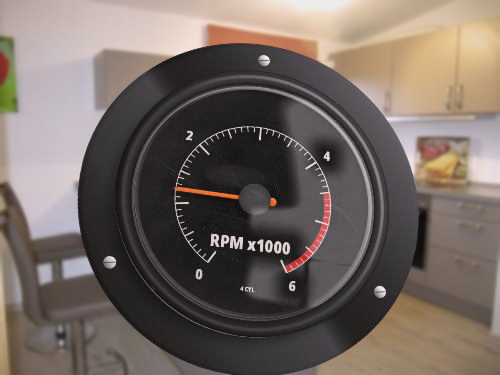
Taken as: 1200
